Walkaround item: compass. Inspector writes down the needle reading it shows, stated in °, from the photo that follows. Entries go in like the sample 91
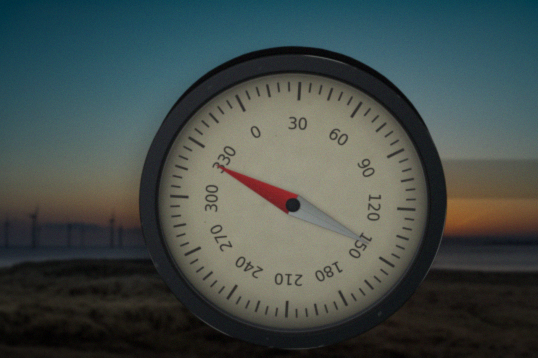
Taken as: 325
